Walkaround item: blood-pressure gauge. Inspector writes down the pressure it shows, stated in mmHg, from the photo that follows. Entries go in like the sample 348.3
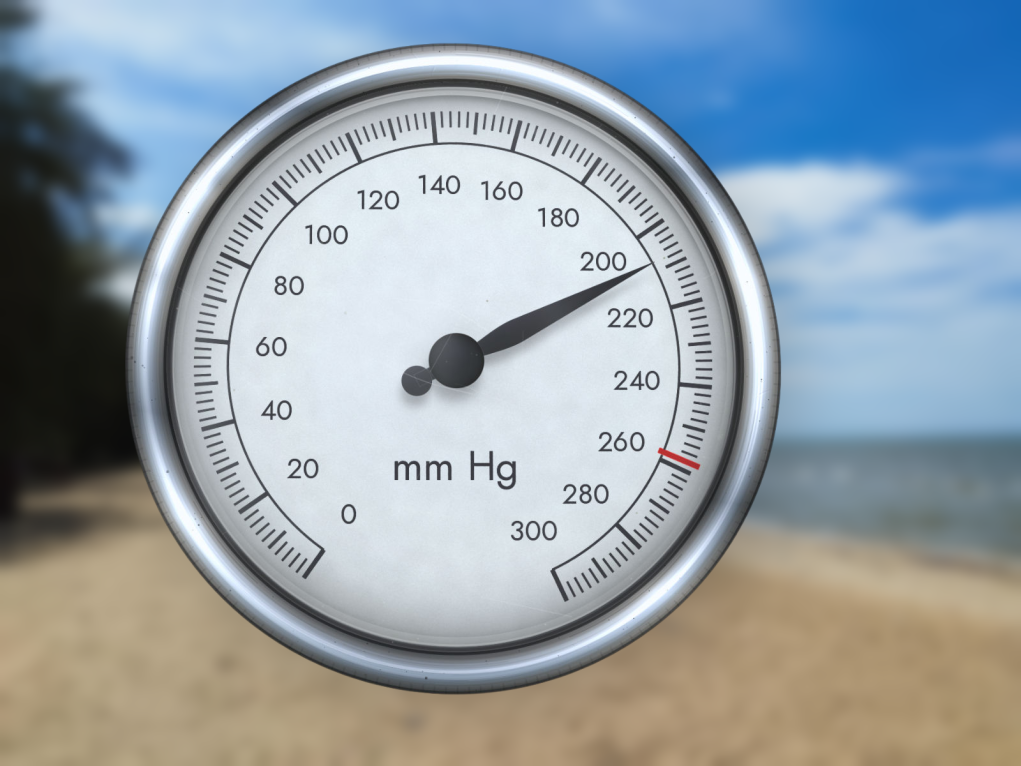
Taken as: 208
